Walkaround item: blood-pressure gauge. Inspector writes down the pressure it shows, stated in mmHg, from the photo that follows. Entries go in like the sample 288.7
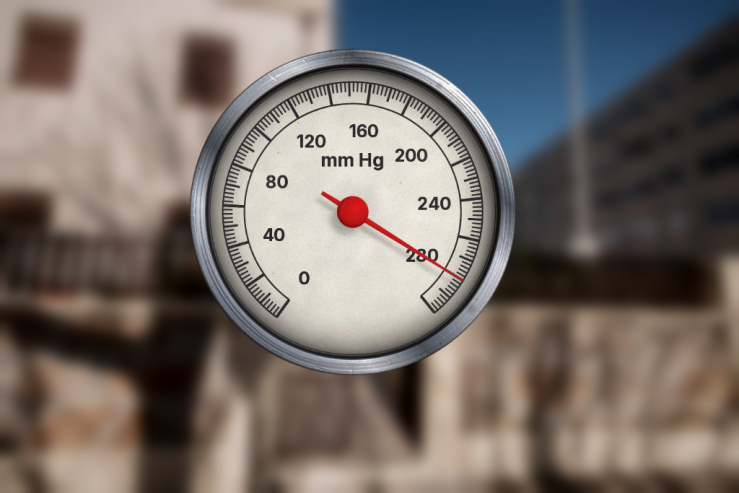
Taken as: 280
